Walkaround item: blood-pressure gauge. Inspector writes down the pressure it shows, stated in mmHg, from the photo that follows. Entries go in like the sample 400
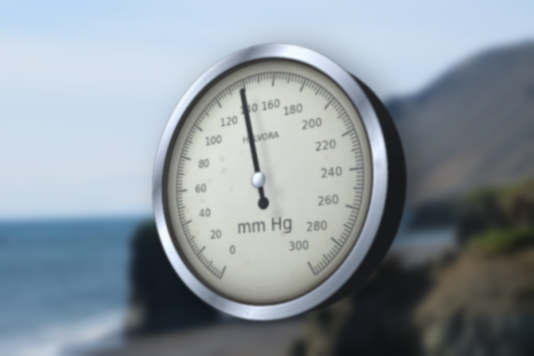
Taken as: 140
